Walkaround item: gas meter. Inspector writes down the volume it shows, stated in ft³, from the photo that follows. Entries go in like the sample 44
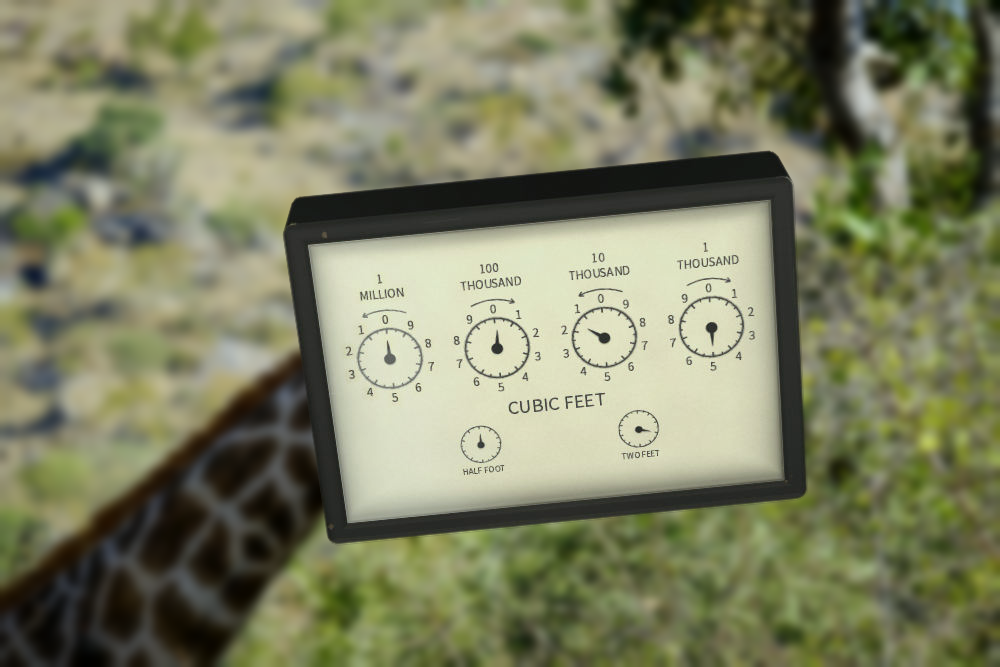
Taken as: 1500
